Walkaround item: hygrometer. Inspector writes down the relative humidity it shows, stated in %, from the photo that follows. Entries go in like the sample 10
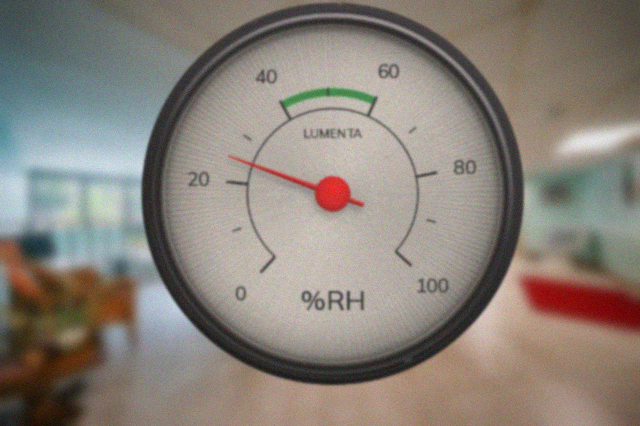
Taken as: 25
